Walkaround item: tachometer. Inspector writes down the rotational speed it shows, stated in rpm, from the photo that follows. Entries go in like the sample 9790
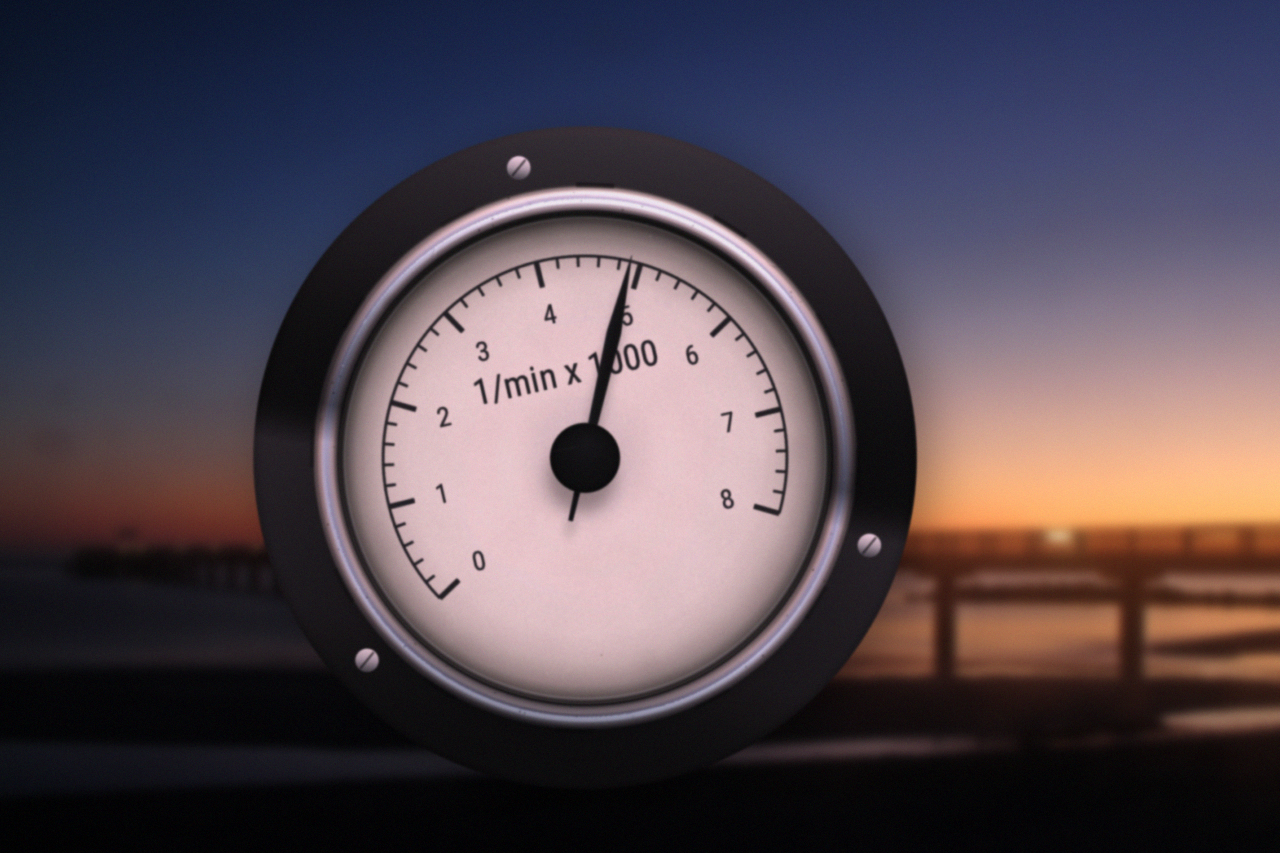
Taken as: 4900
